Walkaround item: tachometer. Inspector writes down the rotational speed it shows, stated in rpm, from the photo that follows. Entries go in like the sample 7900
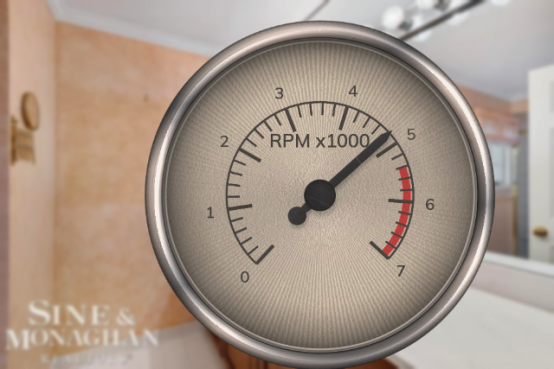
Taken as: 4800
